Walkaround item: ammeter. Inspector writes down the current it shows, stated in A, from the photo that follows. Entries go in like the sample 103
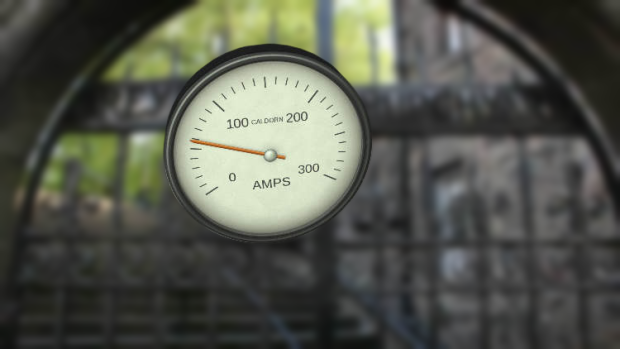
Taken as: 60
